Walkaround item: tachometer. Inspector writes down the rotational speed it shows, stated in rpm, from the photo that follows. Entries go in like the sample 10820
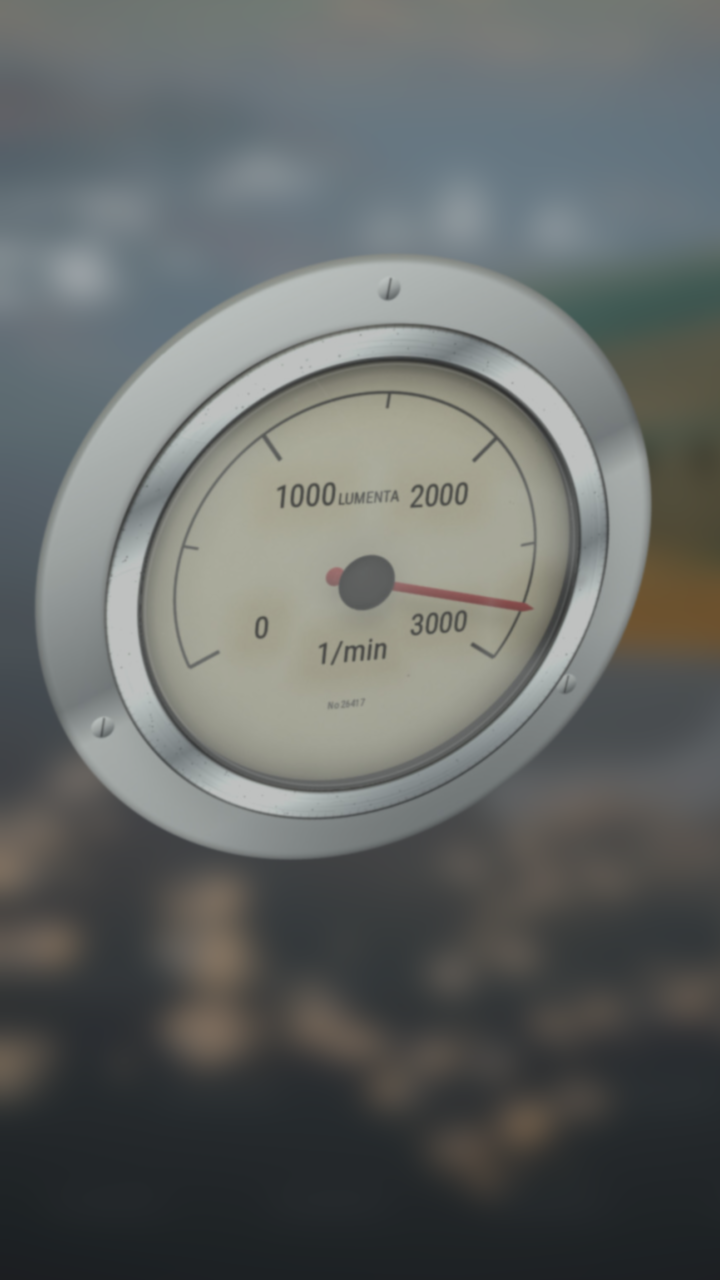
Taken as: 2750
